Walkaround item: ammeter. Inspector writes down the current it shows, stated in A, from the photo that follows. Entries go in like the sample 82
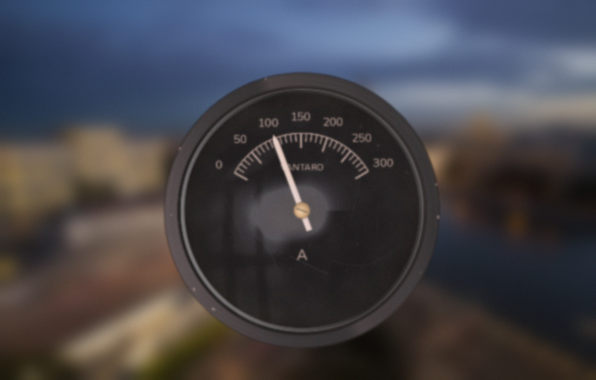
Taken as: 100
